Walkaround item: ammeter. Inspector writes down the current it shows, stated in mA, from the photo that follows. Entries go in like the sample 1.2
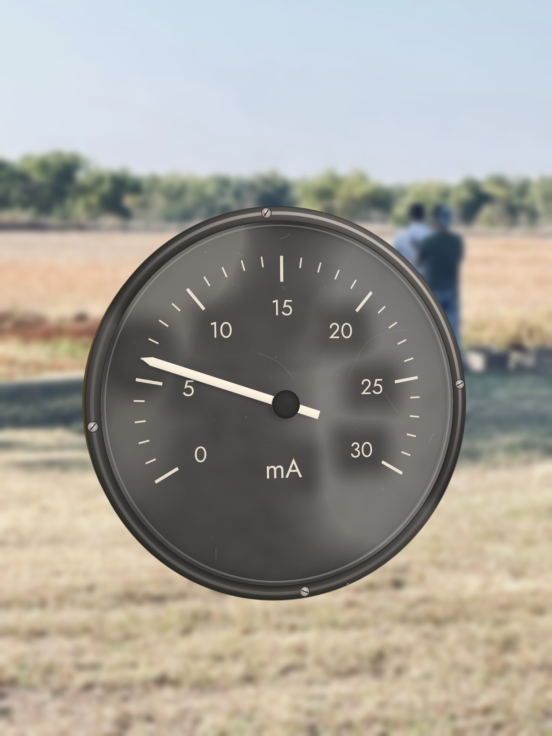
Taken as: 6
